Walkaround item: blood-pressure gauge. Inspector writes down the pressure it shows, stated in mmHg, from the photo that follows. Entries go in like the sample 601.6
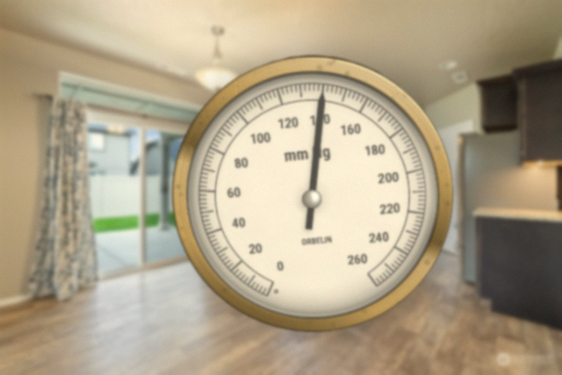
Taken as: 140
